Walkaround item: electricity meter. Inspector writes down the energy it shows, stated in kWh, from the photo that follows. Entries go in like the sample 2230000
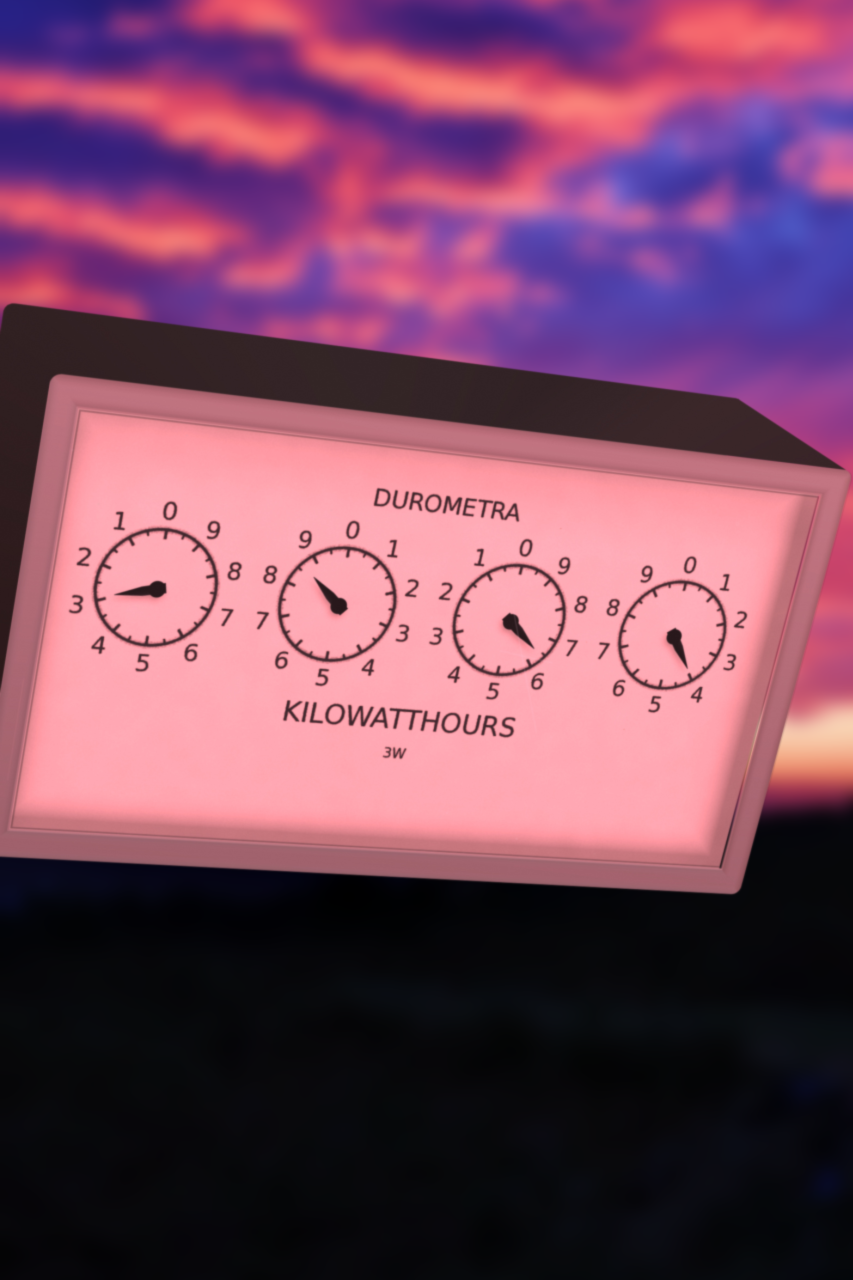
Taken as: 2864
